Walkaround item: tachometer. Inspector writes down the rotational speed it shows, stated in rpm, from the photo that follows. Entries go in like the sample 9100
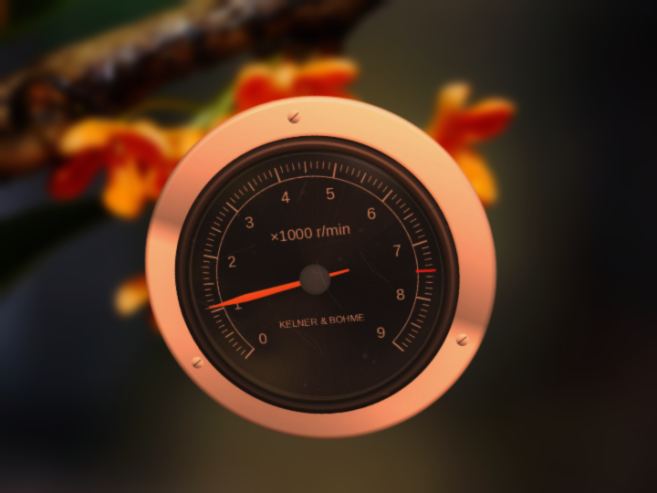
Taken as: 1100
